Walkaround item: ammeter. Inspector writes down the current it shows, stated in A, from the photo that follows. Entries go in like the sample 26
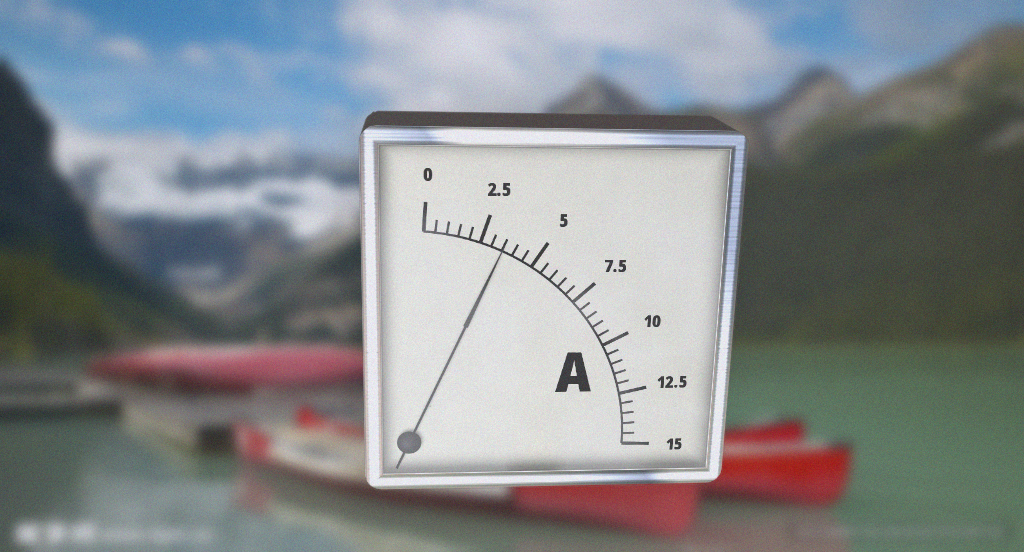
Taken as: 3.5
